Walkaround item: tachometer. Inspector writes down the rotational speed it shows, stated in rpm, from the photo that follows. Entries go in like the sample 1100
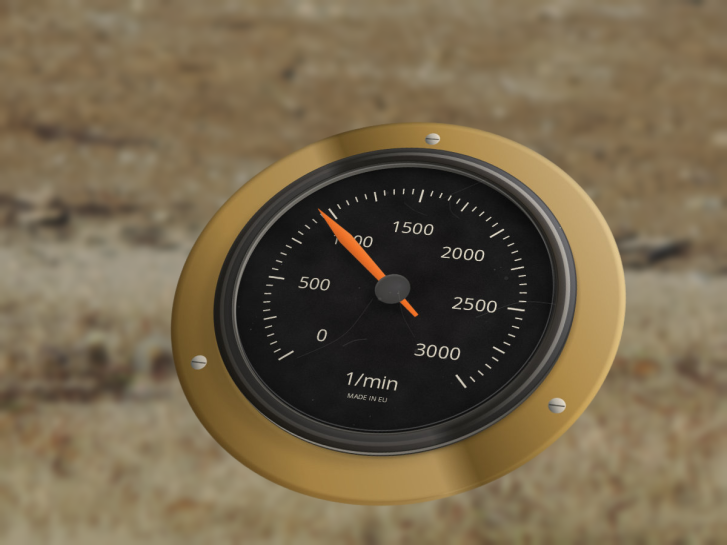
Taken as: 950
